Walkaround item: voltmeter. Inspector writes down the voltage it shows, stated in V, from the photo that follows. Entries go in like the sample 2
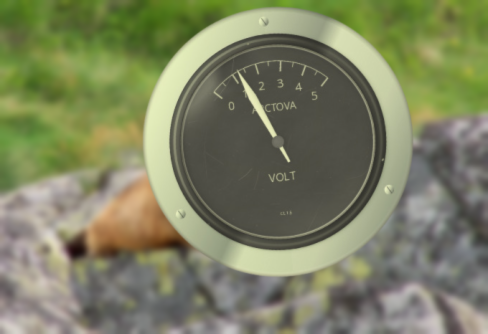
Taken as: 1.25
